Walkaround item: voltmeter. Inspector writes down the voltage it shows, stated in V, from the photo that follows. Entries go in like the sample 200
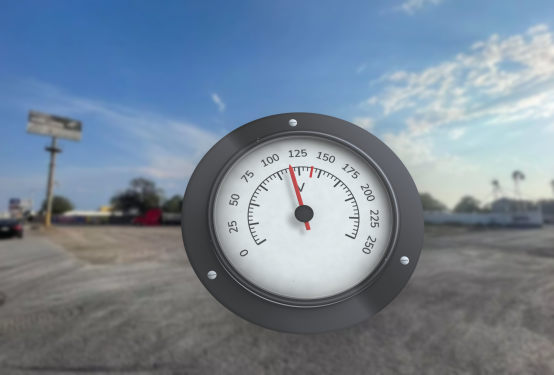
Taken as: 115
